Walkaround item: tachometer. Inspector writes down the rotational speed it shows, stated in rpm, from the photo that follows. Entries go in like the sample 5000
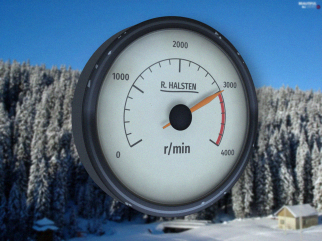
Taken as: 3000
